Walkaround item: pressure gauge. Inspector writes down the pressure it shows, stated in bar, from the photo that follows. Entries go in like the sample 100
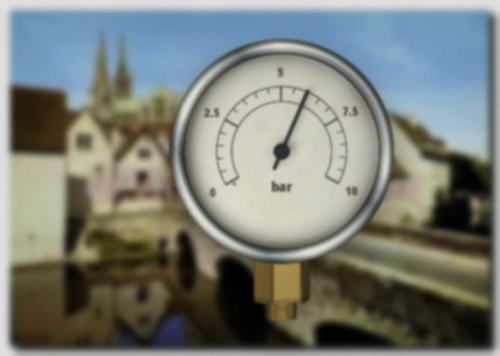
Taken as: 6
